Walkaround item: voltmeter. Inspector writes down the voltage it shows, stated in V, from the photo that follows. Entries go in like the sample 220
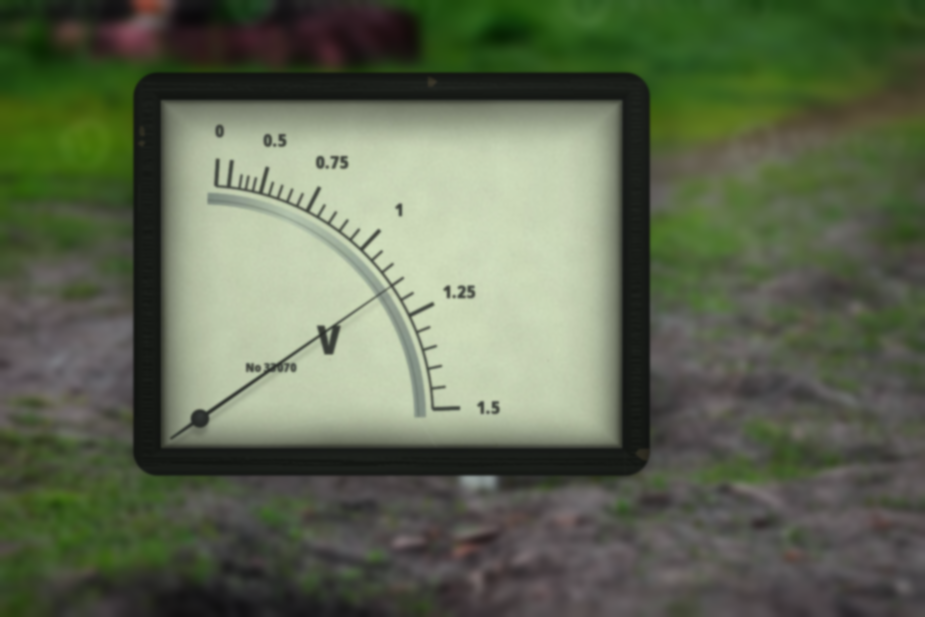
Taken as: 1.15
